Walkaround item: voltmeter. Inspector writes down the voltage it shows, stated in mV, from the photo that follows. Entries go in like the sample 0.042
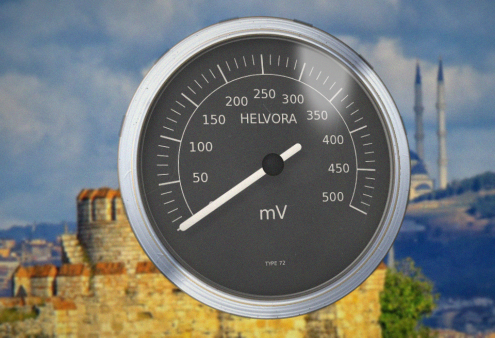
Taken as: 0
